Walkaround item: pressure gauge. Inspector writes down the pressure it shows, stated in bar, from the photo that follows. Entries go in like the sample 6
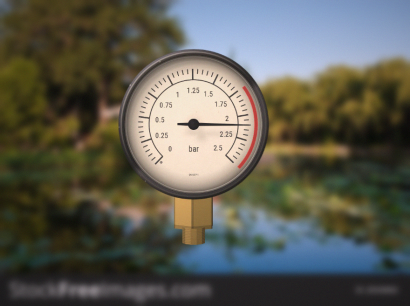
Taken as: 2.1
